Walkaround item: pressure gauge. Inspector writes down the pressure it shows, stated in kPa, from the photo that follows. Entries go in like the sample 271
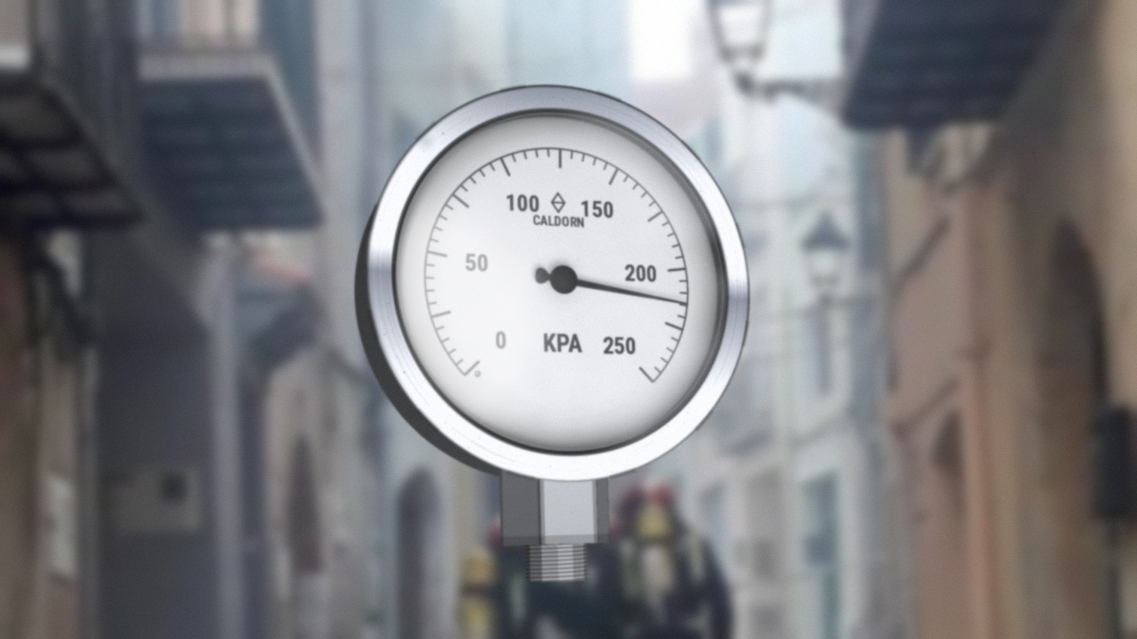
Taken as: 215
